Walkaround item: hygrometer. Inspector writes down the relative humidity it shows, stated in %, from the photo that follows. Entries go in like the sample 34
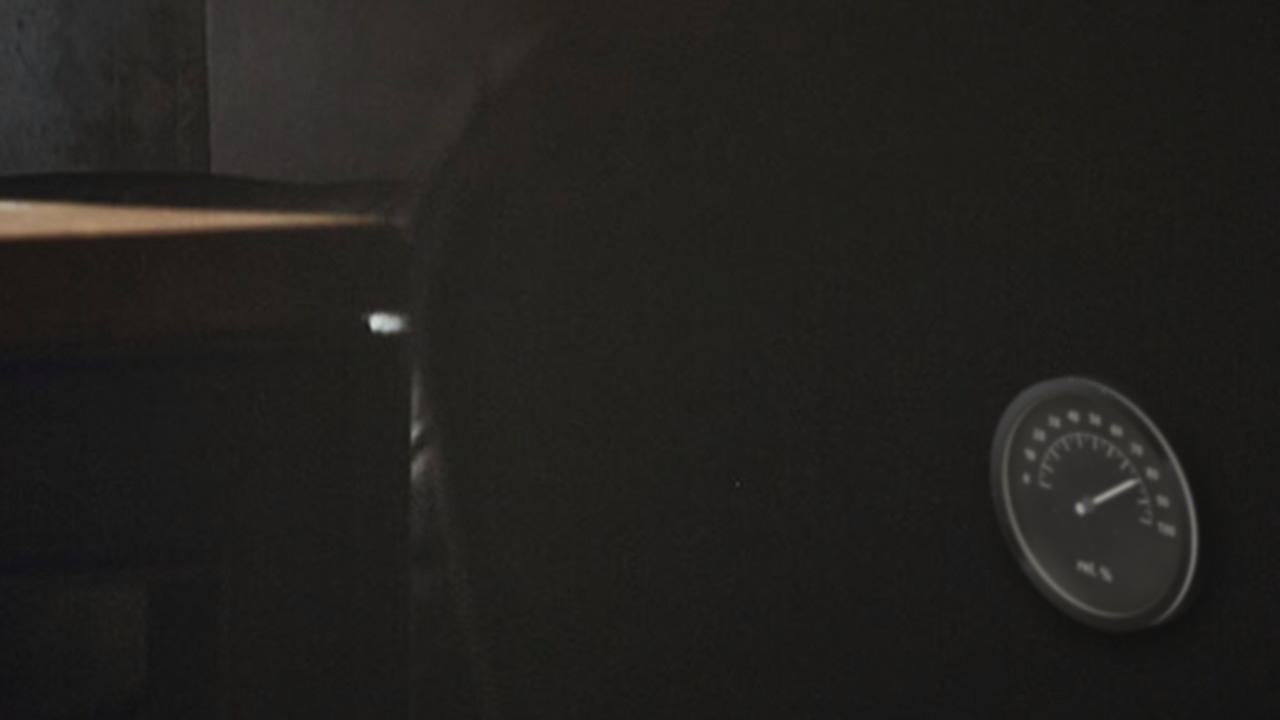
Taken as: 80
